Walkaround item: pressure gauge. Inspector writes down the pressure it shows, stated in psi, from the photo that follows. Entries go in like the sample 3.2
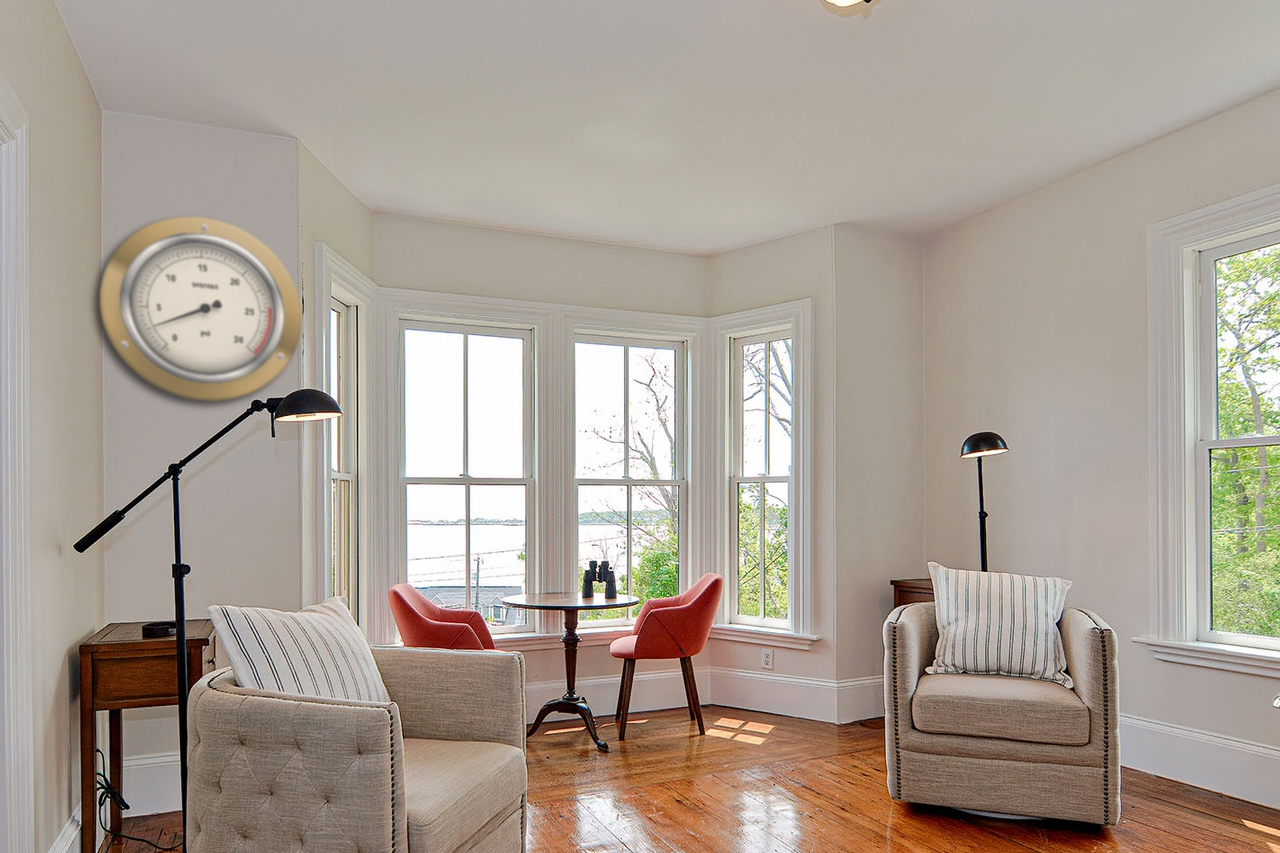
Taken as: 2.5
